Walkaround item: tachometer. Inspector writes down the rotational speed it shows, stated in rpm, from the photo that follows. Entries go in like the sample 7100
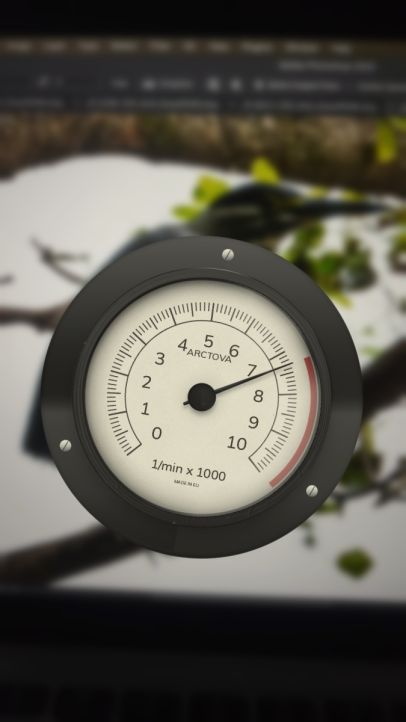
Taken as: 7300
